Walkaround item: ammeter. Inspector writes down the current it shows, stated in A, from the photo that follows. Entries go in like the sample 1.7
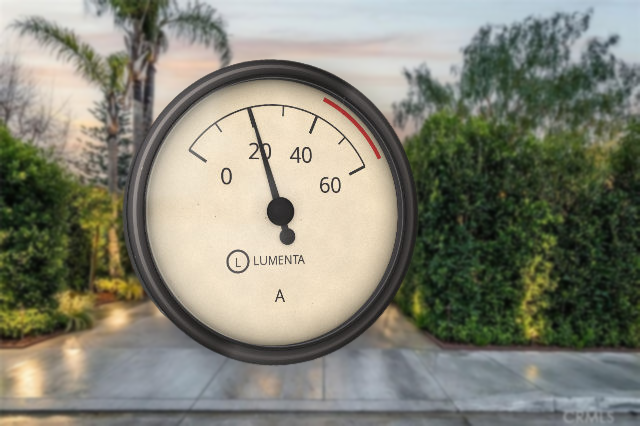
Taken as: 20
